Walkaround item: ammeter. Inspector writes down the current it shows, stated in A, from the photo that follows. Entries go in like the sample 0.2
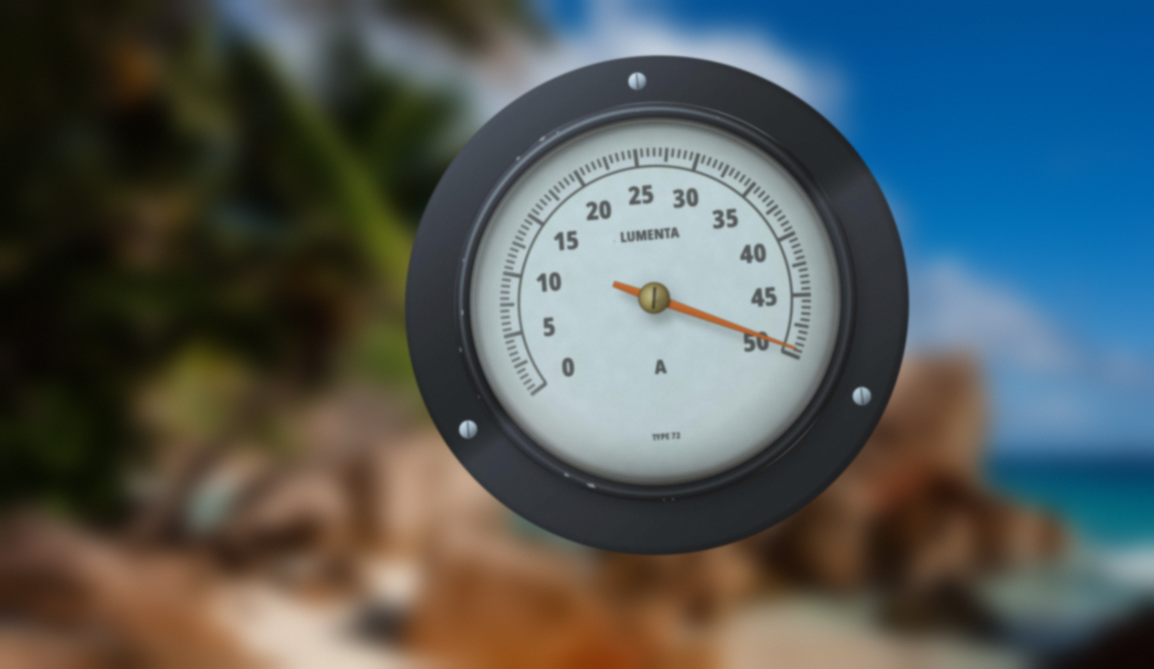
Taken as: 49.5
